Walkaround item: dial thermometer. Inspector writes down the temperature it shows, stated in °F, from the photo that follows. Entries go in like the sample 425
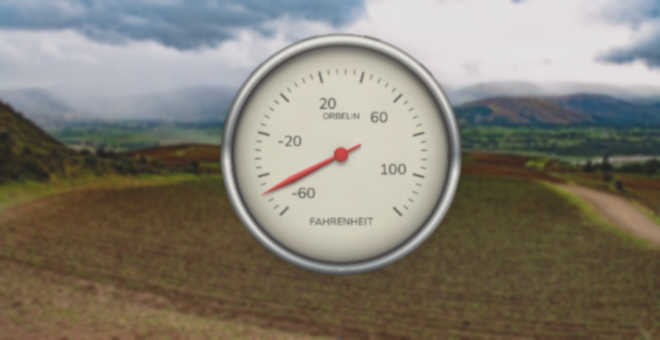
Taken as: -48
